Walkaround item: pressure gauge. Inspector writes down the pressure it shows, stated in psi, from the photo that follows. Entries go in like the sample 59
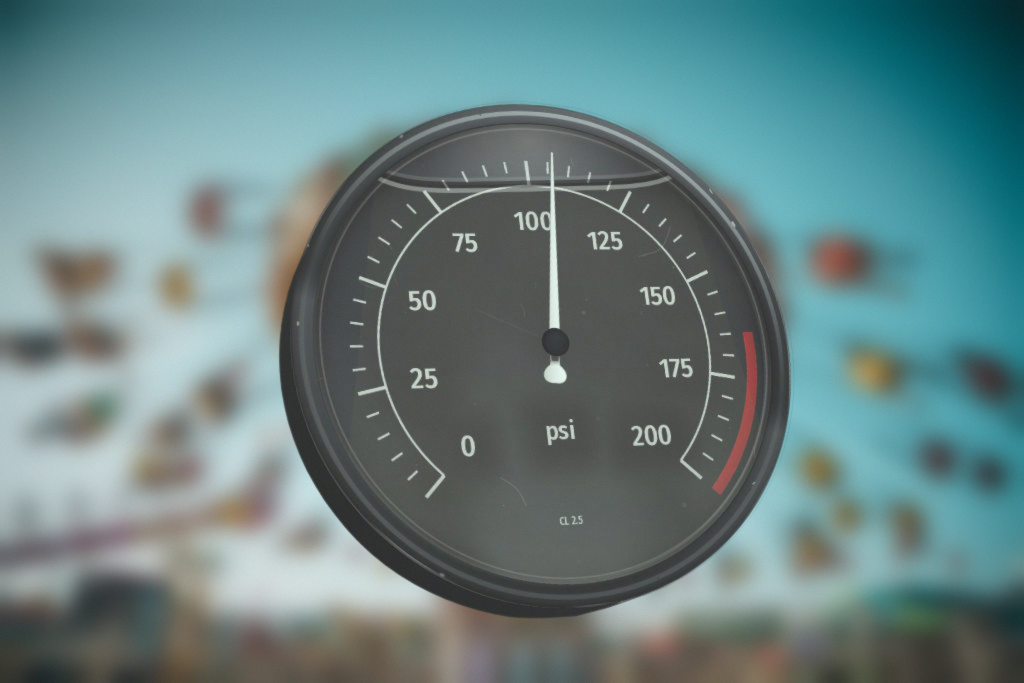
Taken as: 105
